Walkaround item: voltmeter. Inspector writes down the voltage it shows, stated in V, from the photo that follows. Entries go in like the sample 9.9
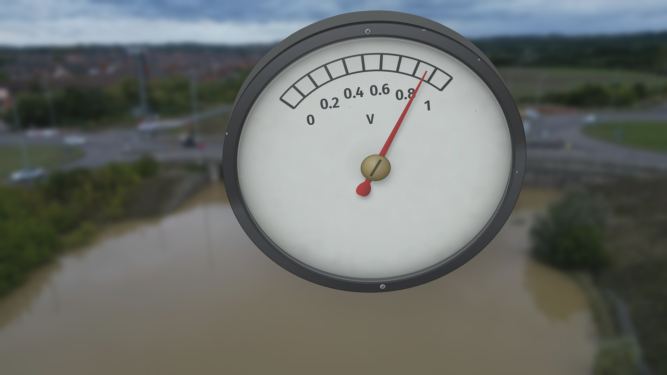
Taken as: 0.85
